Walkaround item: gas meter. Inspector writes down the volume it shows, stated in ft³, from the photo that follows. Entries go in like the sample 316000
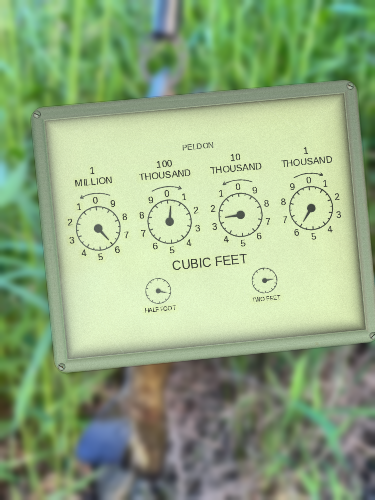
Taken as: 602600
